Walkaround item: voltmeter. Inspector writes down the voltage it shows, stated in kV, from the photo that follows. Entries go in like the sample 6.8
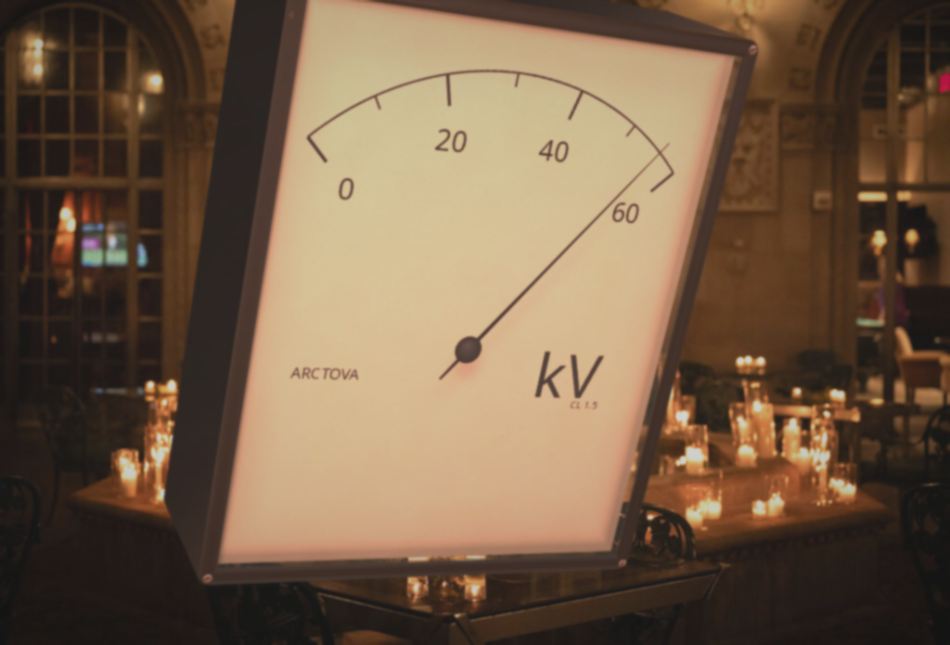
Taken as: 55
